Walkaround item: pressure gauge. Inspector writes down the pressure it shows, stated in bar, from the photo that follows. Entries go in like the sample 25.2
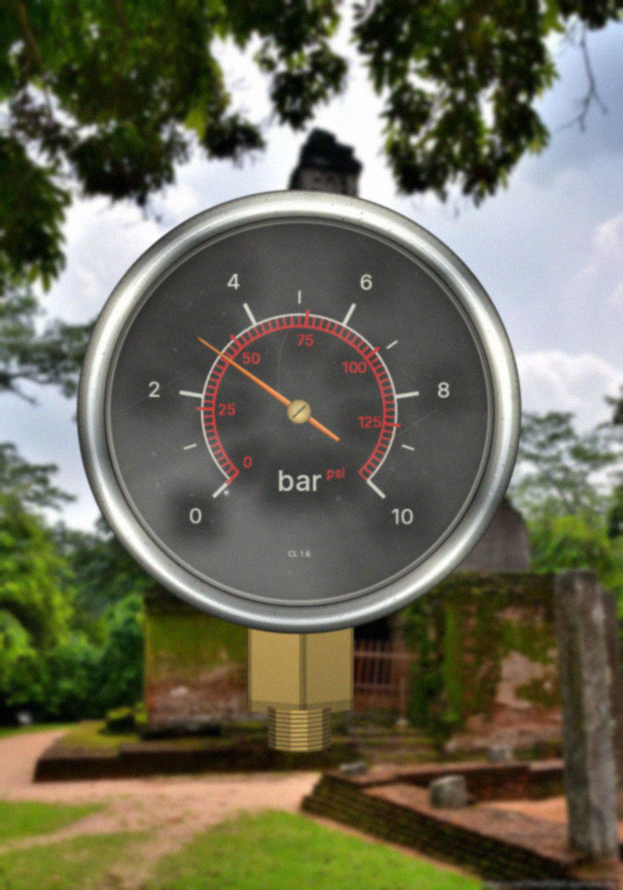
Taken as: 3
